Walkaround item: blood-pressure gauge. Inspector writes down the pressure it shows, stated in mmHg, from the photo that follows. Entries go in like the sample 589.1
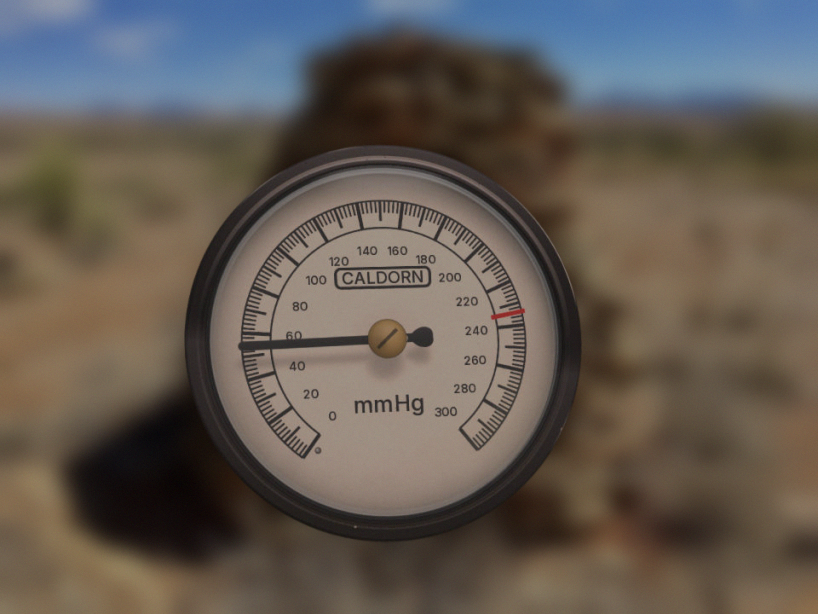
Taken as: 54
